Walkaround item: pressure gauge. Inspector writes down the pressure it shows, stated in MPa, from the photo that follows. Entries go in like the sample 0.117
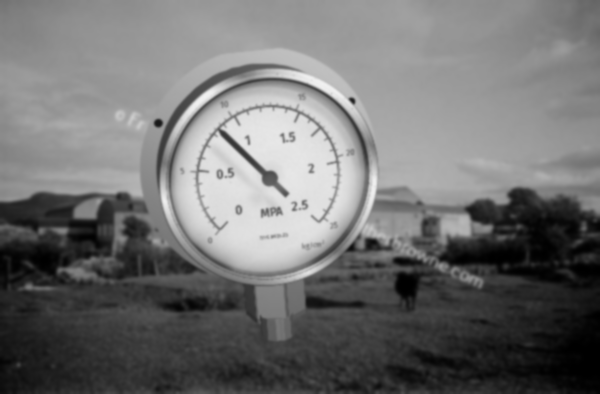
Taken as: 0.85
